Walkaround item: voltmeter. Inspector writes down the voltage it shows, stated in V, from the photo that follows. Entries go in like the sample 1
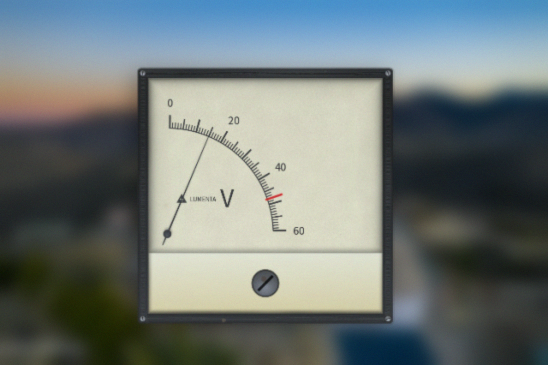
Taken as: 15
